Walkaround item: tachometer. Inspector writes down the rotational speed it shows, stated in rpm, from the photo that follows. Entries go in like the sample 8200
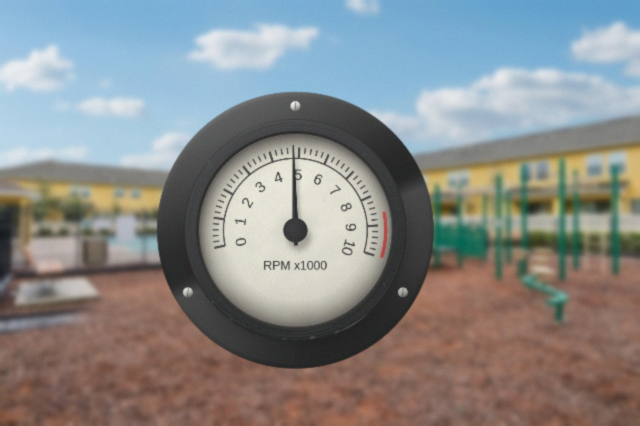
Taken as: 4800
